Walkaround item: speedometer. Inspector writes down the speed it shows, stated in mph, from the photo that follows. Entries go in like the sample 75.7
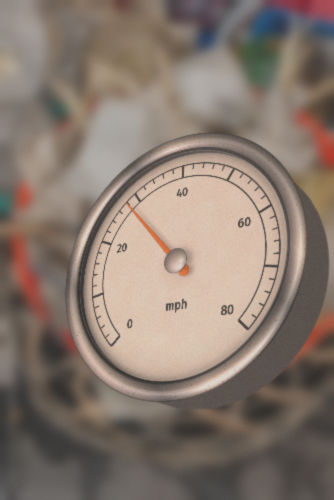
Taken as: 28
